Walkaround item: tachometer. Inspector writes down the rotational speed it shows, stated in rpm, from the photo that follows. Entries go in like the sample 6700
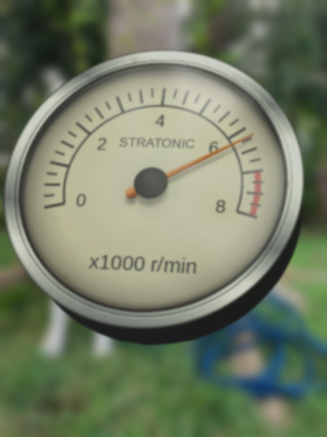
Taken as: 6250
